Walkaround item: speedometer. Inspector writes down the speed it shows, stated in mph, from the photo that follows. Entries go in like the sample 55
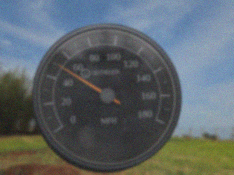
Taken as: 50
